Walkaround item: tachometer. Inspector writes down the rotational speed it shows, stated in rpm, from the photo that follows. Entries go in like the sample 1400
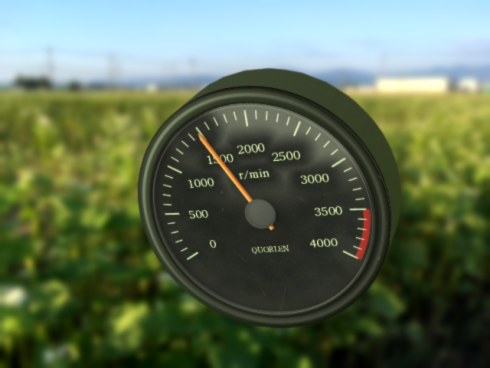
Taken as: 1500
